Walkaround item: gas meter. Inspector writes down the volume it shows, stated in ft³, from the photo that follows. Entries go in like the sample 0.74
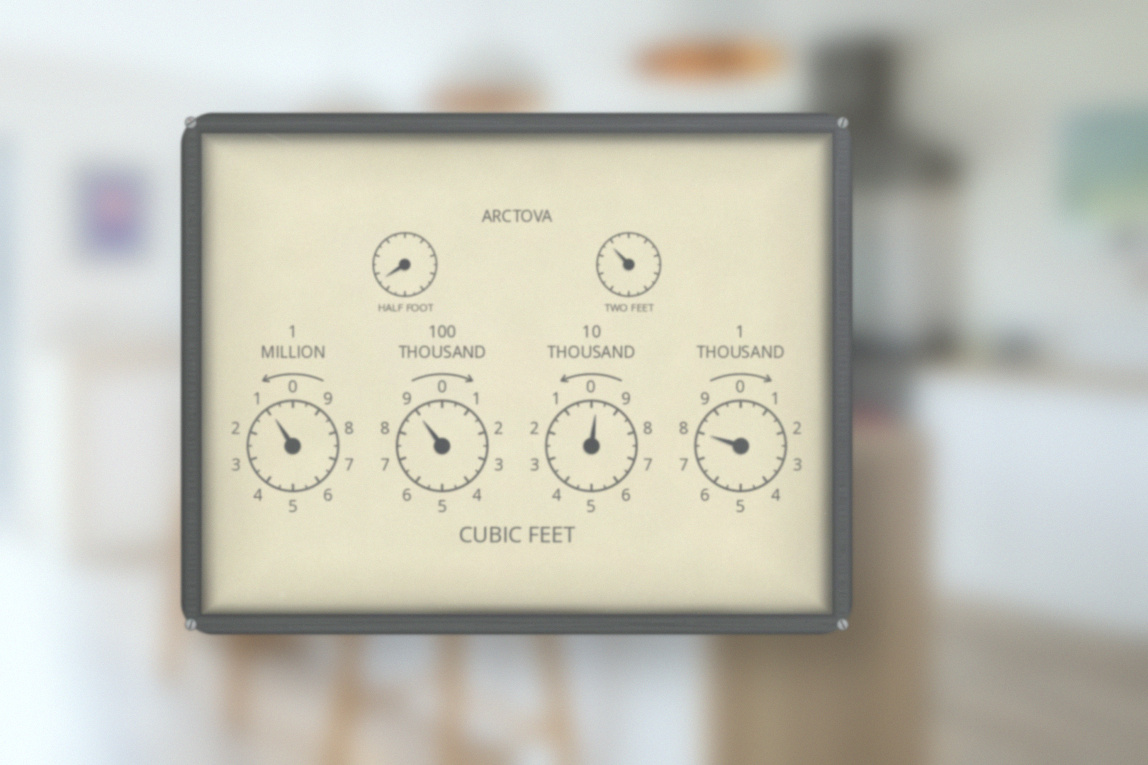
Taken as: 89800
